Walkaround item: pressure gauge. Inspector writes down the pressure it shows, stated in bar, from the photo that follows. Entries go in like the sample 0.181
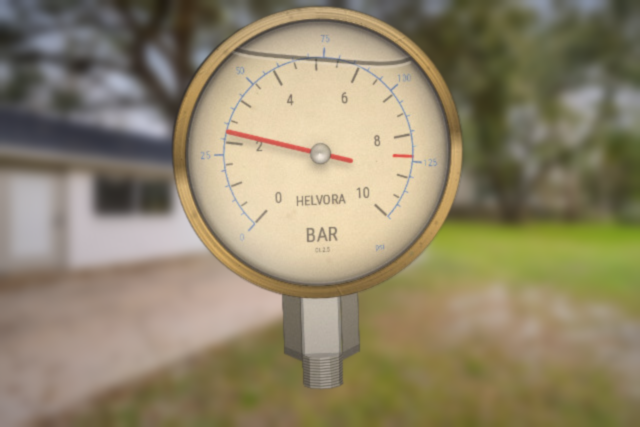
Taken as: 2.25
